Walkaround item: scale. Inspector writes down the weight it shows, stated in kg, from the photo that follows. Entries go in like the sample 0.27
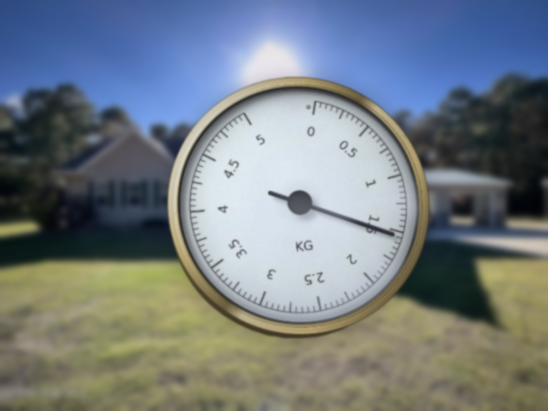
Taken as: 1.55
